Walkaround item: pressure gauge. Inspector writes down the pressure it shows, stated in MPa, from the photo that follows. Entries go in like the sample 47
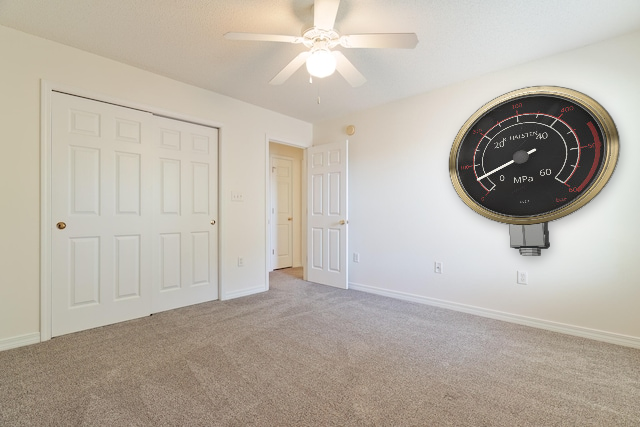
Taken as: 5
